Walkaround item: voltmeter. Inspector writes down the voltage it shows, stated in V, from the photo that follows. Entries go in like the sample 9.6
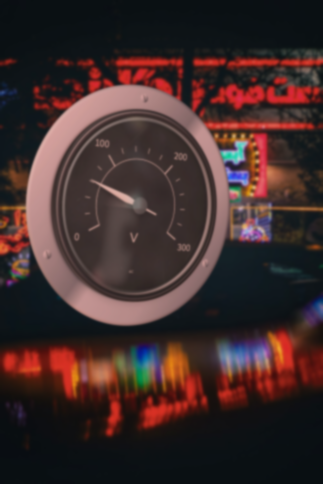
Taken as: 60
